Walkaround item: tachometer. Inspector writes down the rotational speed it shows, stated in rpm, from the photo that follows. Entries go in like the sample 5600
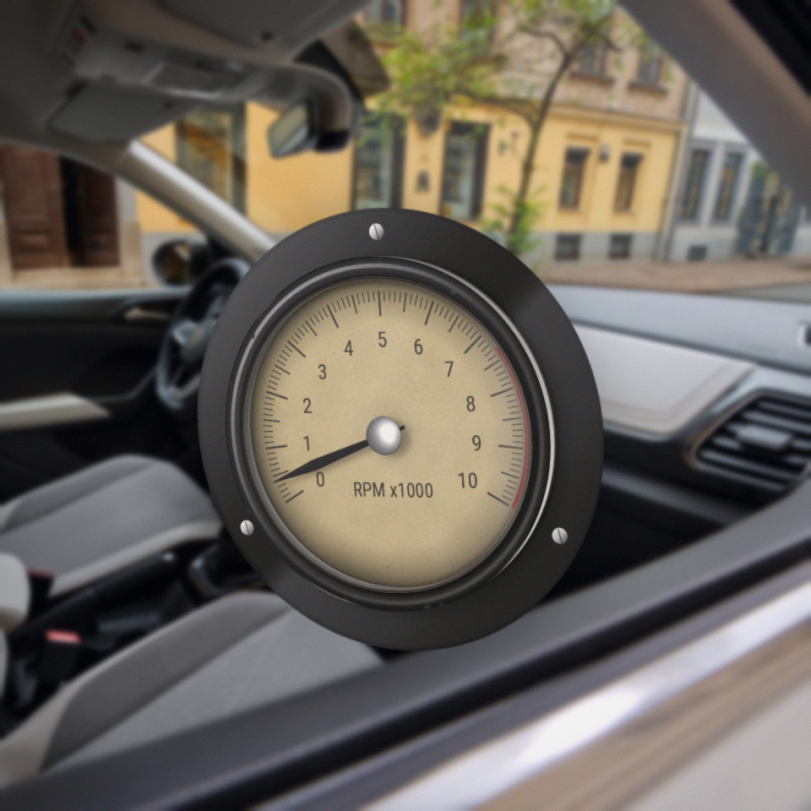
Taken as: 400
